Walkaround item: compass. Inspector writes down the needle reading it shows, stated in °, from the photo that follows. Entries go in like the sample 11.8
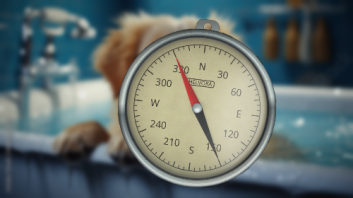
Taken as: 330
